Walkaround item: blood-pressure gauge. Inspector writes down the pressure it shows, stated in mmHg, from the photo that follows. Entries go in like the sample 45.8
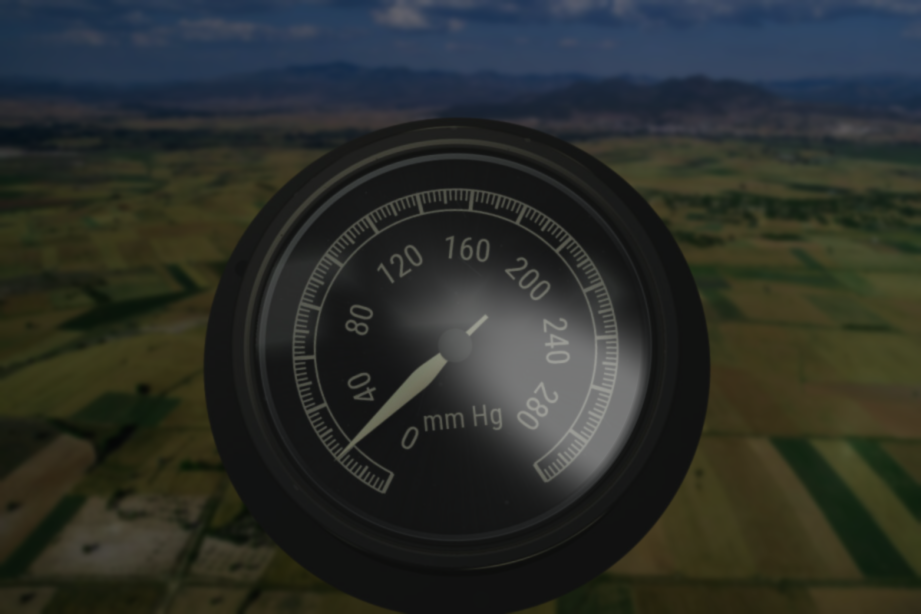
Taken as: 20
